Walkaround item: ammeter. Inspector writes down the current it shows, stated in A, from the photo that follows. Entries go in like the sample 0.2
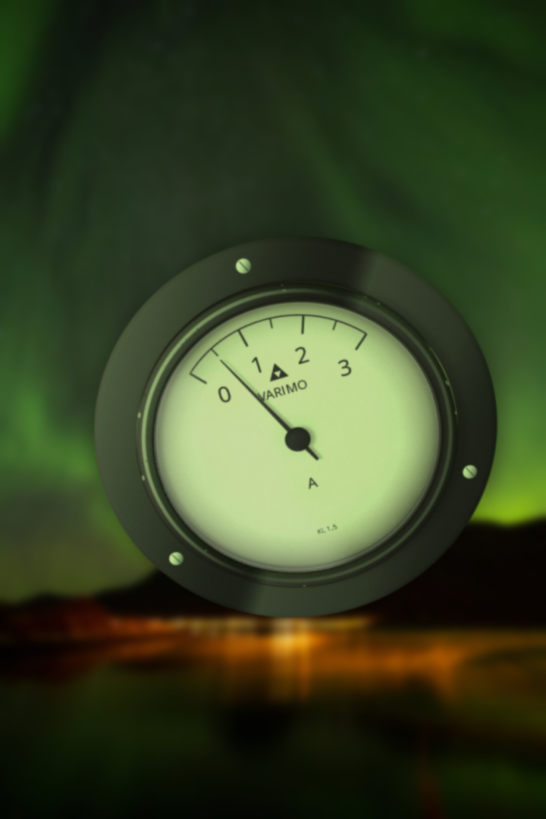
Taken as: 0.5
